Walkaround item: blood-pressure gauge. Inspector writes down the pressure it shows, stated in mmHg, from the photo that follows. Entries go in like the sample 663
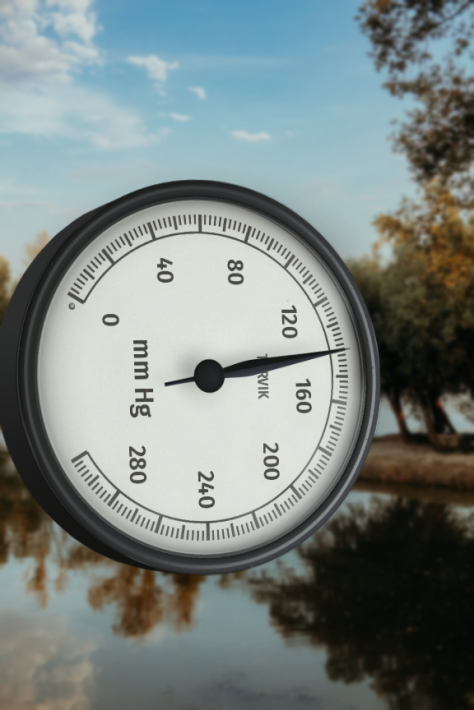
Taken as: 140
